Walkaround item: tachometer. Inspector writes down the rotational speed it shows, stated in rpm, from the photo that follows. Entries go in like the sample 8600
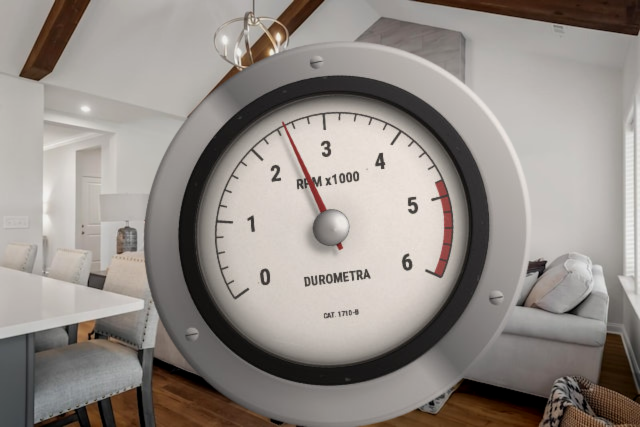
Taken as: 2500
